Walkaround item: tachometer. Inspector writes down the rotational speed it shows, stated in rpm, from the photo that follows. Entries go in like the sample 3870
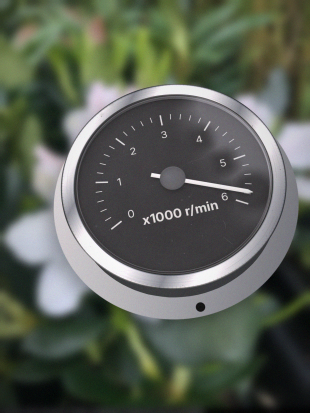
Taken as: 5800
